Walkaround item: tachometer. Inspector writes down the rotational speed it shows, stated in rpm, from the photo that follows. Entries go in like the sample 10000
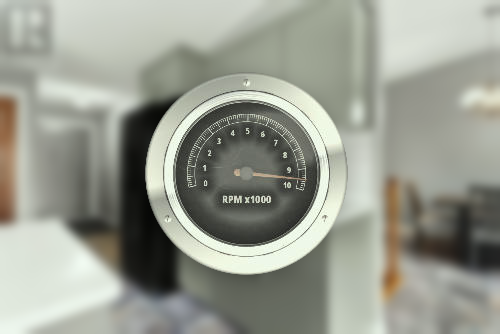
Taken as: 9500
